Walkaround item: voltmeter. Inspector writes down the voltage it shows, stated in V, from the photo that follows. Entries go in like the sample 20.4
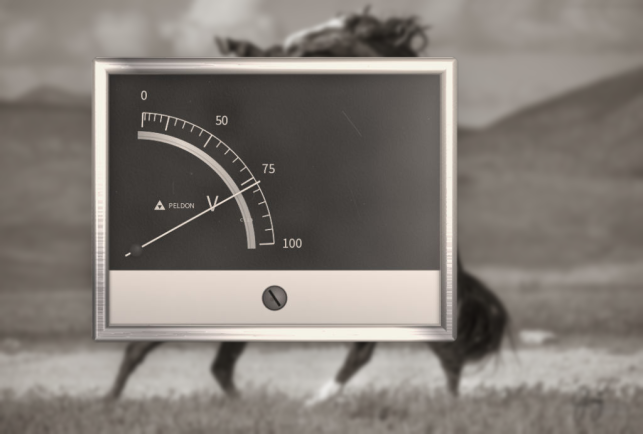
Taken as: 77.5
